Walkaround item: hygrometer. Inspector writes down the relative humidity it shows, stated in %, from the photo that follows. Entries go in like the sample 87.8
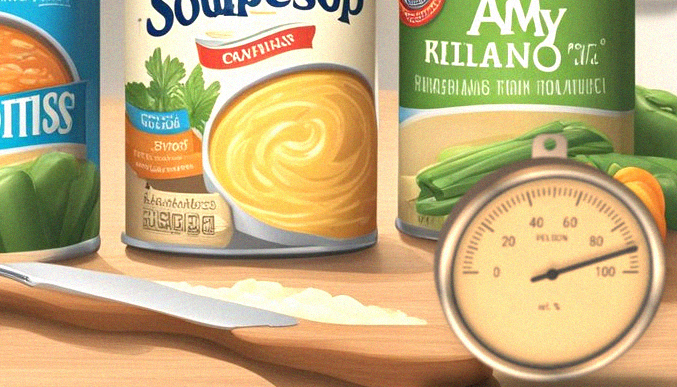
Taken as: 90
